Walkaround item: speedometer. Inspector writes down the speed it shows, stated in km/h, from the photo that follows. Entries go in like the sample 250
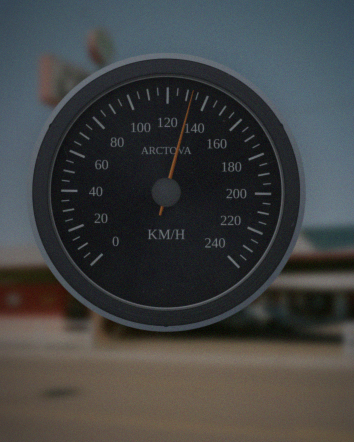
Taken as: 132.5
